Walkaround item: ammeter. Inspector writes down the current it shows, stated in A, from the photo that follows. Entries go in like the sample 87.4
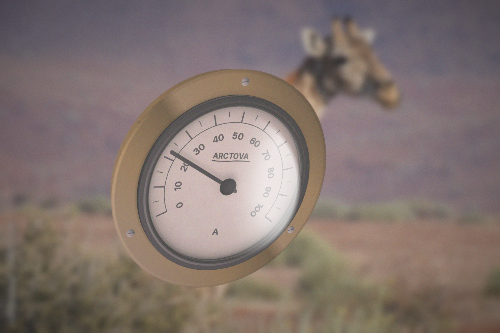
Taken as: 22.5
